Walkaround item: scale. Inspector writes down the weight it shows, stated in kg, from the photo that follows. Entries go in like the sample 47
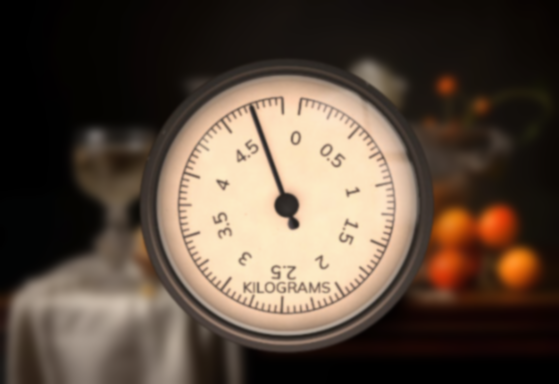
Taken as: 4.75
